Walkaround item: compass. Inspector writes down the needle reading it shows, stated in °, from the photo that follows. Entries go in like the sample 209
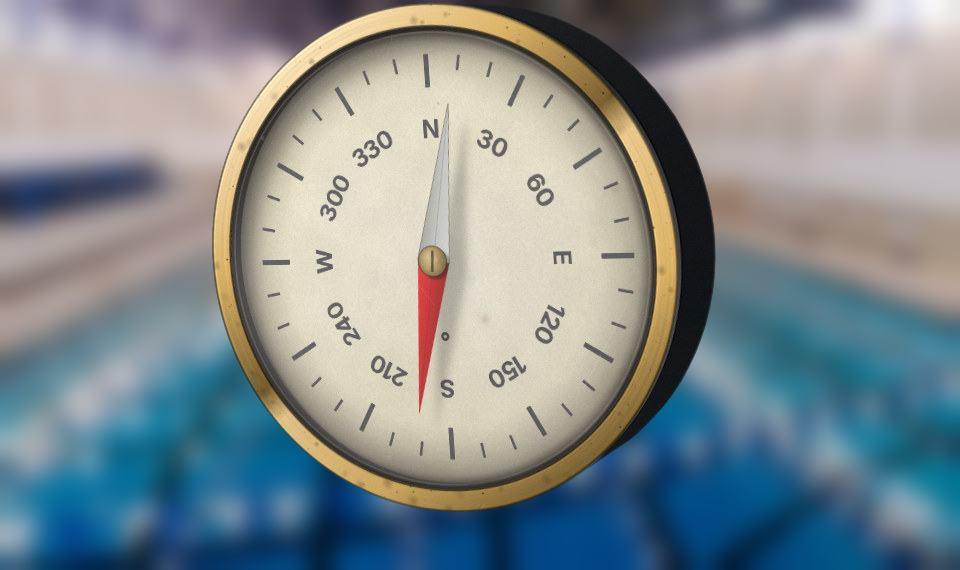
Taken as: 190
